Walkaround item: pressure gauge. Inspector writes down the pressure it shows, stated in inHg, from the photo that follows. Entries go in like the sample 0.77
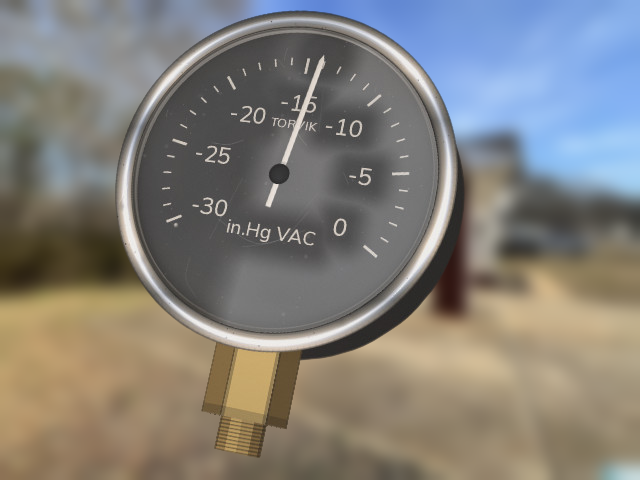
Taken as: -14
